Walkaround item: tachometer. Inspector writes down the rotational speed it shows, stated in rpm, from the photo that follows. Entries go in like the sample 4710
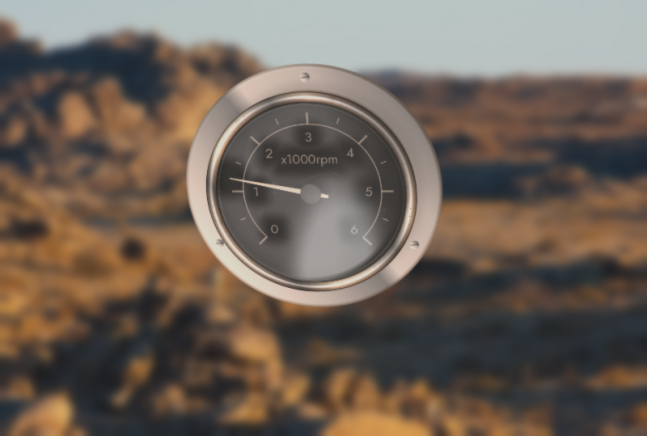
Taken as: 1250
